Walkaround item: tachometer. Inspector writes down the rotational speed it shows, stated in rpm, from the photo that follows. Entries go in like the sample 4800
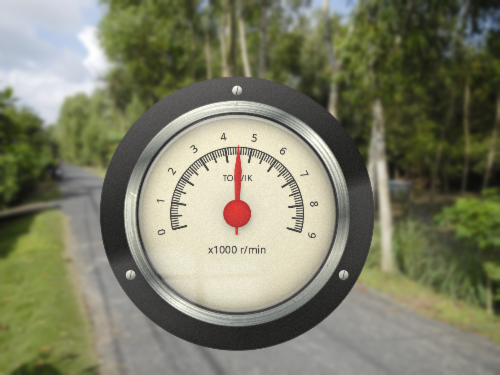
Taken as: 4500
